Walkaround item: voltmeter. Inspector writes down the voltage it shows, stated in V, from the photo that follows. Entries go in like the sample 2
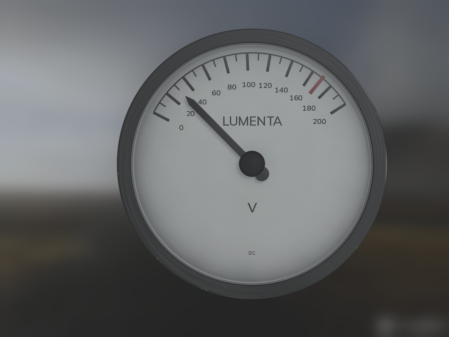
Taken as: 30
